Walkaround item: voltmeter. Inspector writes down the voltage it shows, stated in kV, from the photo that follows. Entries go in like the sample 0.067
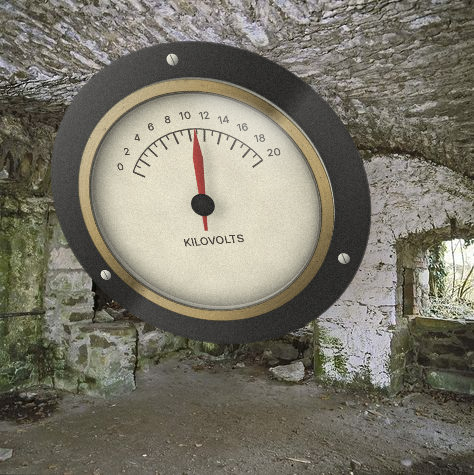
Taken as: 11
